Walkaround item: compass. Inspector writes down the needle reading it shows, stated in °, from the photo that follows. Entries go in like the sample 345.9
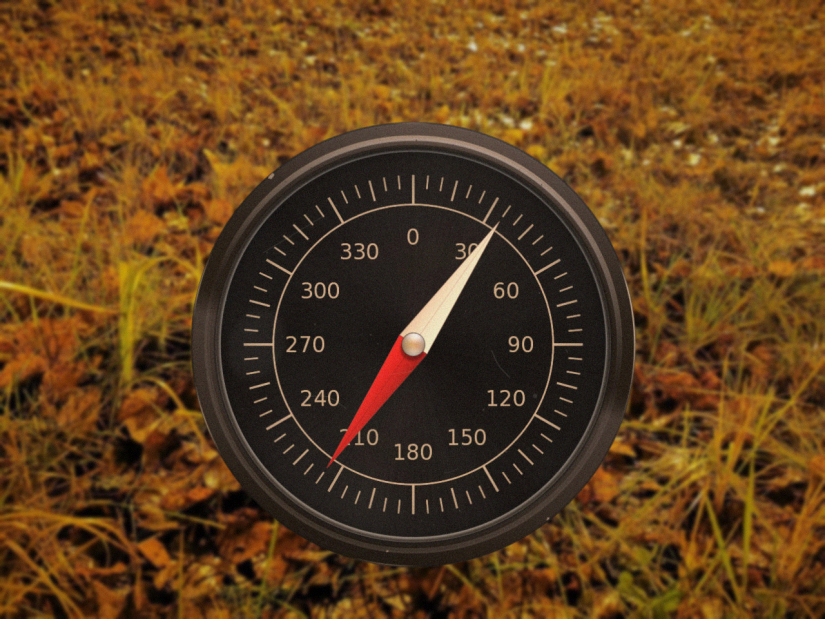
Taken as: 215
